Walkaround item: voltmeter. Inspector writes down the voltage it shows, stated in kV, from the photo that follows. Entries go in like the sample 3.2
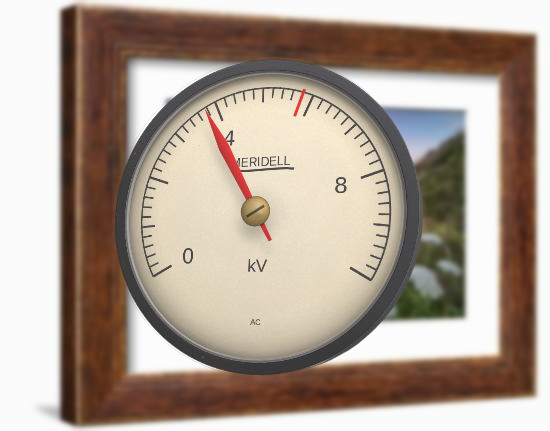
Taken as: 3.8
